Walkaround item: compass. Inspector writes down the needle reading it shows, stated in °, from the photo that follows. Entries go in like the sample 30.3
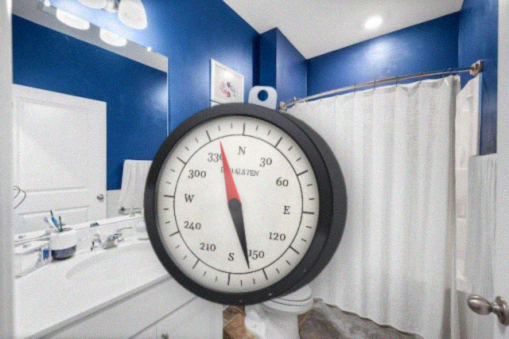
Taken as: 340
